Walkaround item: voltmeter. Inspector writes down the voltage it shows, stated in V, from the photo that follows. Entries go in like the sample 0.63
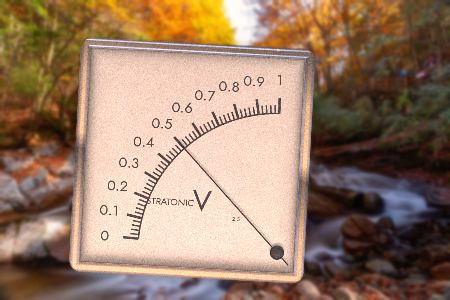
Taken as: 0.5
